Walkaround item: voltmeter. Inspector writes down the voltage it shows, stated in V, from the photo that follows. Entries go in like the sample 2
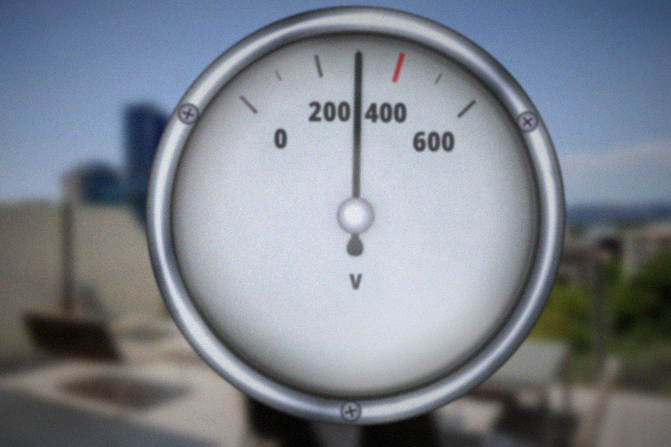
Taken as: 300
